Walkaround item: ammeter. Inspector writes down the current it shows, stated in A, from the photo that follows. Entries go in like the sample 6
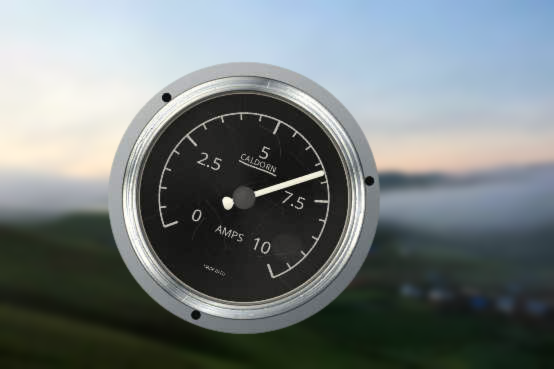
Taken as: 6.75
